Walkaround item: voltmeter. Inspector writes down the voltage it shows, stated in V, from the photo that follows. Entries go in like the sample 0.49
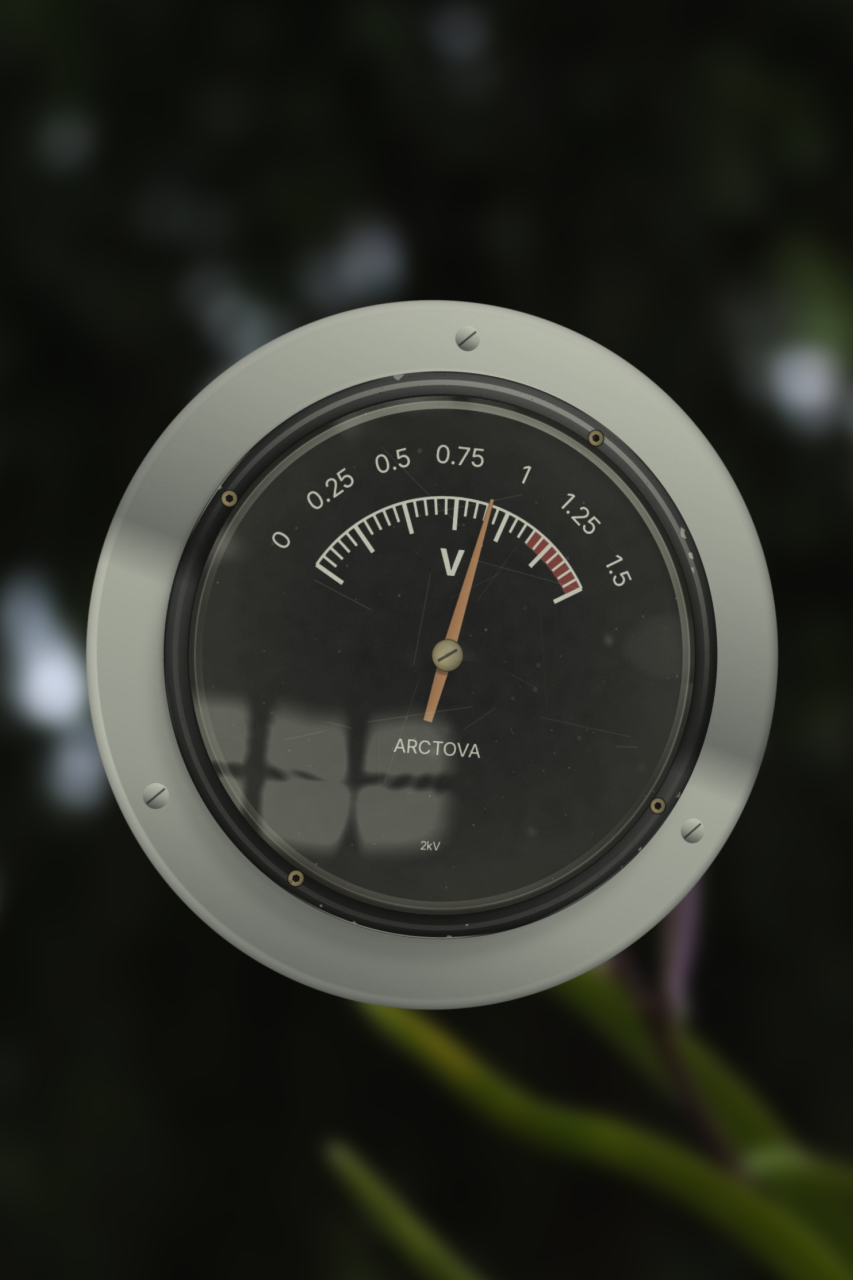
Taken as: 0.9
